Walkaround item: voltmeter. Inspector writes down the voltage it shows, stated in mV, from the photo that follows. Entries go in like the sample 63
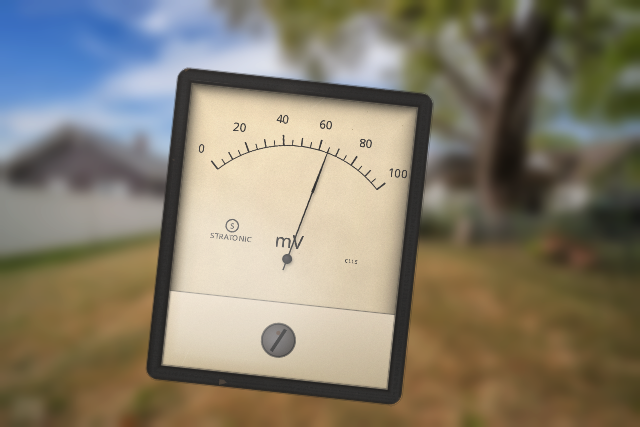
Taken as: 65
